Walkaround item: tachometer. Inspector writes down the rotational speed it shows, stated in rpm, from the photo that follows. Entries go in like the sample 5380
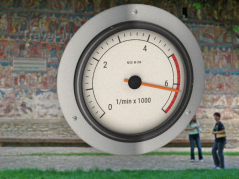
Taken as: 6200
